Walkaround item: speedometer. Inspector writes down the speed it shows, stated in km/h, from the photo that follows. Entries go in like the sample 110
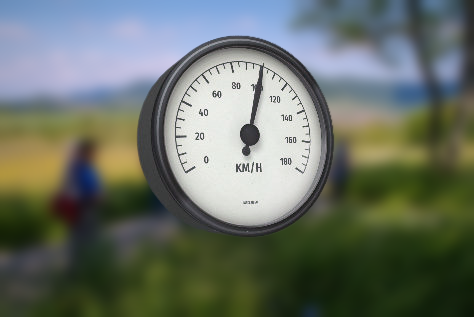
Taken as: 100
